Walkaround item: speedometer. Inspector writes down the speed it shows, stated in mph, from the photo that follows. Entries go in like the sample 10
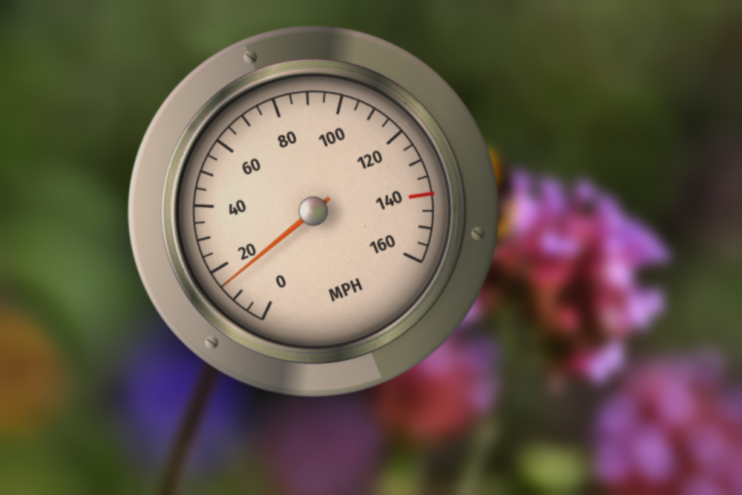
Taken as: 15
